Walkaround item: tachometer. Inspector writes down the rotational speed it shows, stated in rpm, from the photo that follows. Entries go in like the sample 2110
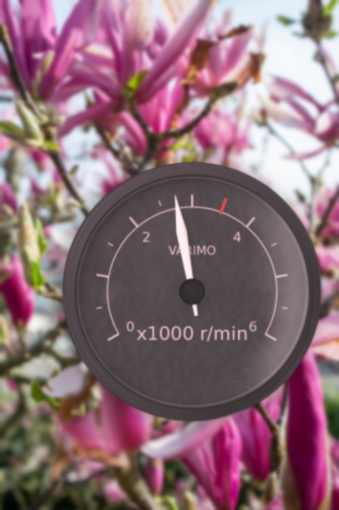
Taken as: 2750
